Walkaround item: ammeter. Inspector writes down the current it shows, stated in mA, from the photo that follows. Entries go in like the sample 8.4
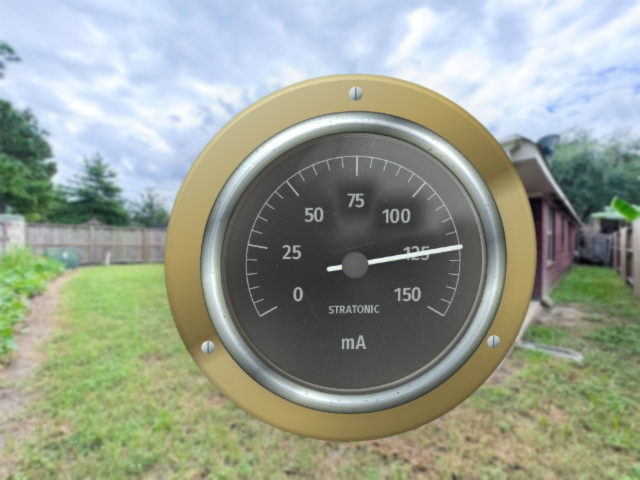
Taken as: 125
